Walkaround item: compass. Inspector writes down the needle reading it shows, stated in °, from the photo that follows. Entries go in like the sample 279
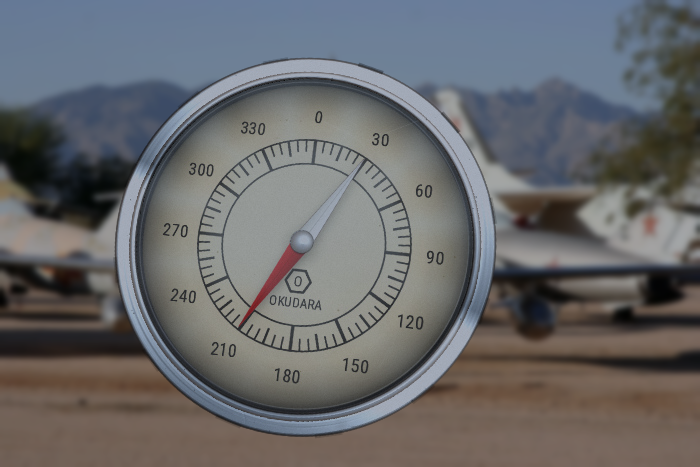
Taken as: 210
